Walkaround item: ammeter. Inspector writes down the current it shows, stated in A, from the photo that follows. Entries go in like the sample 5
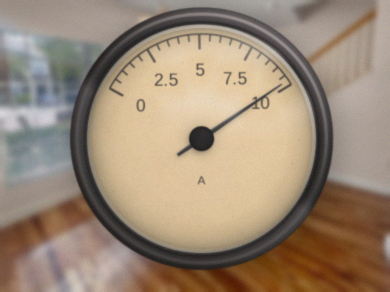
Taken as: 9.75
